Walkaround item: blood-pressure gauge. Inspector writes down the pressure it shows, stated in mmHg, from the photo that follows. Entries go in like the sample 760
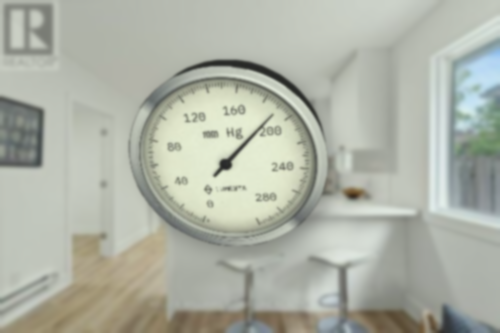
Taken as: 190
